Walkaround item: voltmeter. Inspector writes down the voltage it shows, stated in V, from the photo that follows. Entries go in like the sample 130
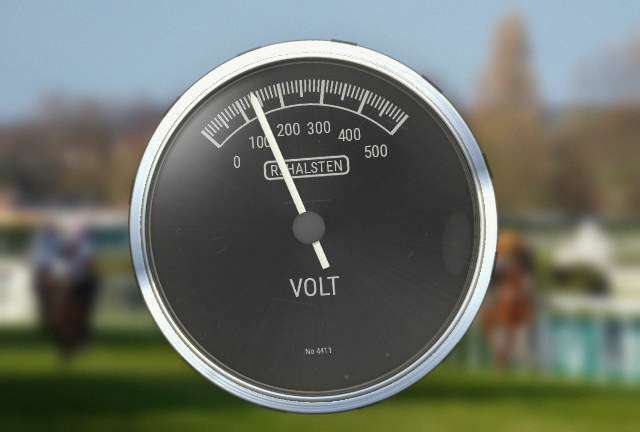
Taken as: 140
